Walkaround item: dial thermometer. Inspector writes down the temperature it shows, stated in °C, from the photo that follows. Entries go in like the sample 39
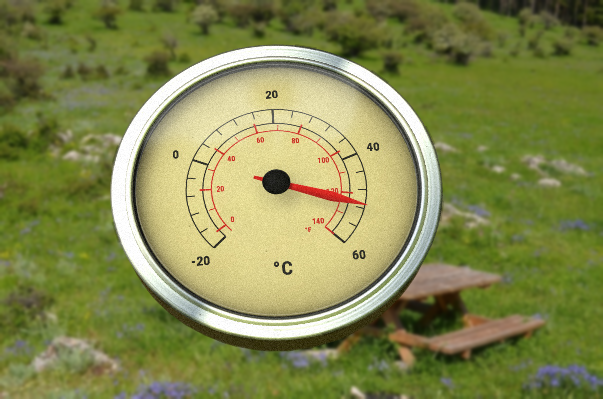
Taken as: 52
